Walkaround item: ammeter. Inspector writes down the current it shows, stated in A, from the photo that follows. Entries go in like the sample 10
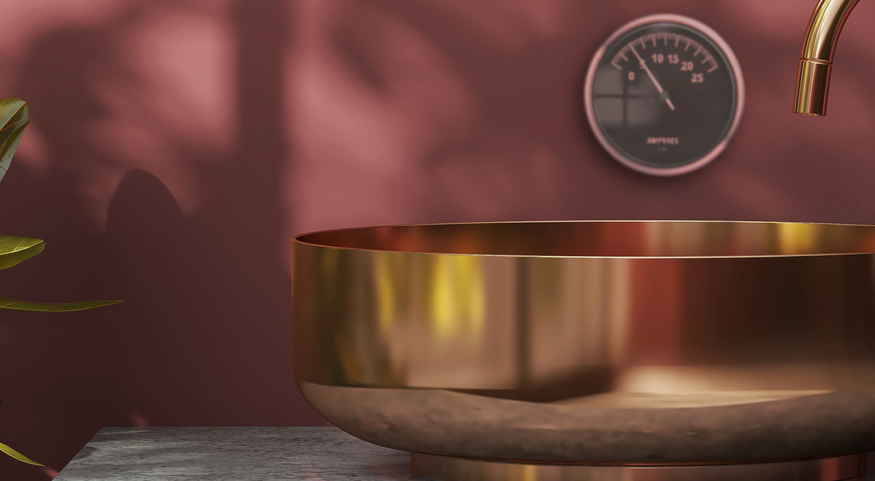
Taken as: 5
